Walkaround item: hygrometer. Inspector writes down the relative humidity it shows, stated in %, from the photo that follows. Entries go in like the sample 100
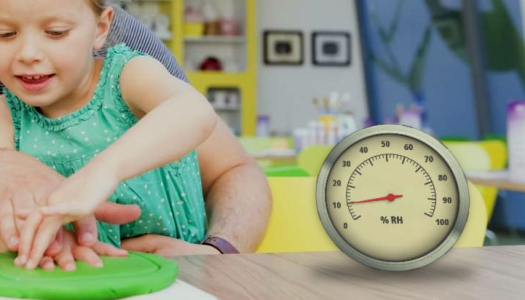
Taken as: 10
